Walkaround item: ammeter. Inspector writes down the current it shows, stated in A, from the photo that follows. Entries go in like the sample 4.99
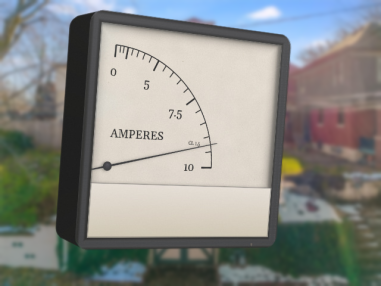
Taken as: 9.25
